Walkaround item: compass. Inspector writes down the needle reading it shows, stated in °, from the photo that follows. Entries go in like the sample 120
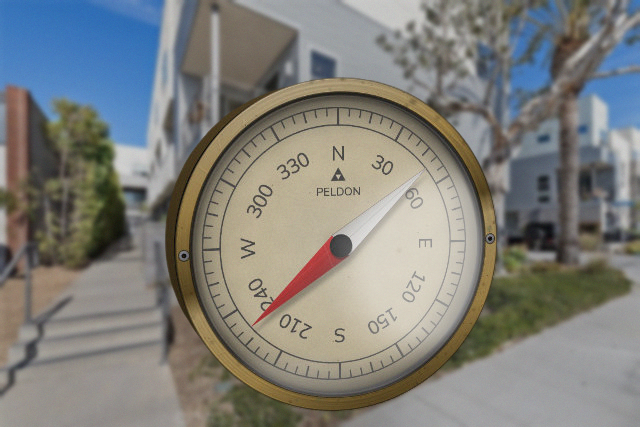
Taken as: 230
